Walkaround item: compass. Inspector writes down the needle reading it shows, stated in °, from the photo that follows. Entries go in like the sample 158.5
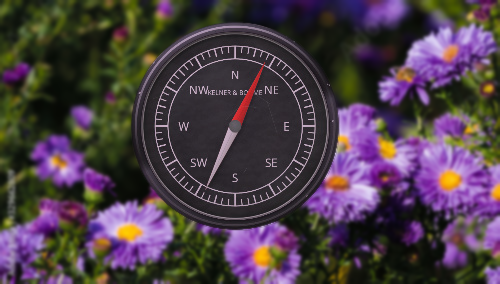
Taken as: 25
